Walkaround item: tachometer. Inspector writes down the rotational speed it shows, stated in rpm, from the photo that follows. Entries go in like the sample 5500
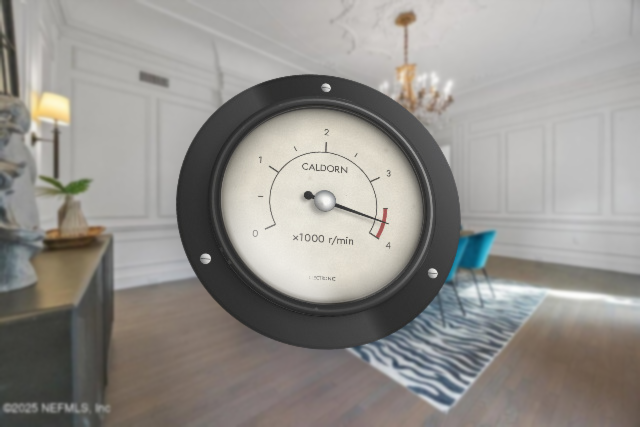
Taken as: 3750
